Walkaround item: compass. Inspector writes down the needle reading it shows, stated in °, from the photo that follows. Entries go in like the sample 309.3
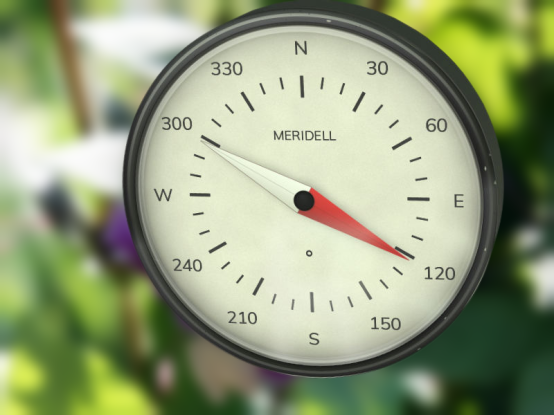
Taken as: 120
